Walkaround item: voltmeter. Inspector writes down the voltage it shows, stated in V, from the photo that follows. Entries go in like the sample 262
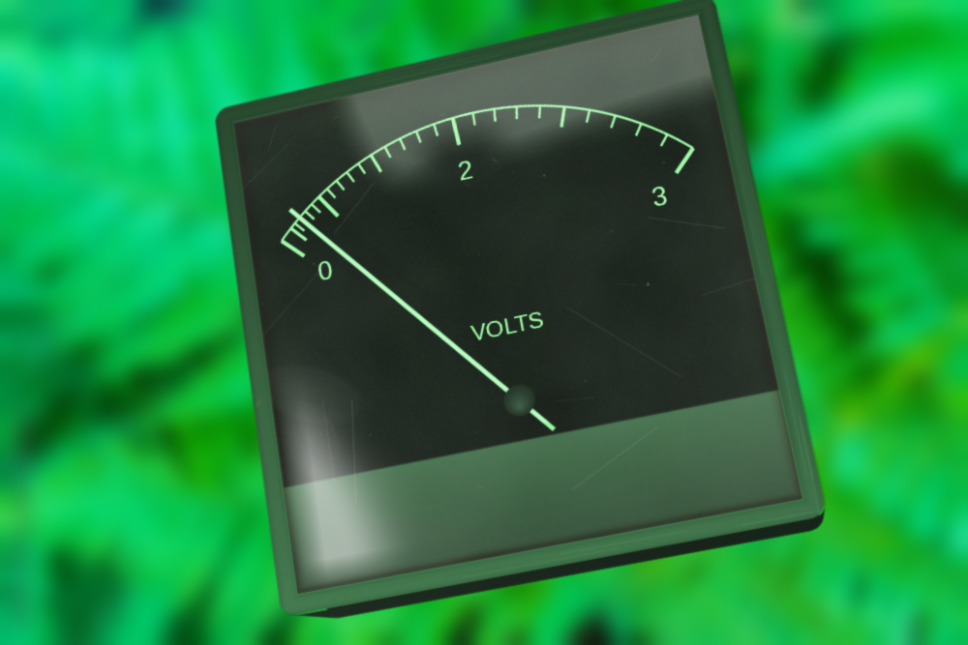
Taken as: 0.7
